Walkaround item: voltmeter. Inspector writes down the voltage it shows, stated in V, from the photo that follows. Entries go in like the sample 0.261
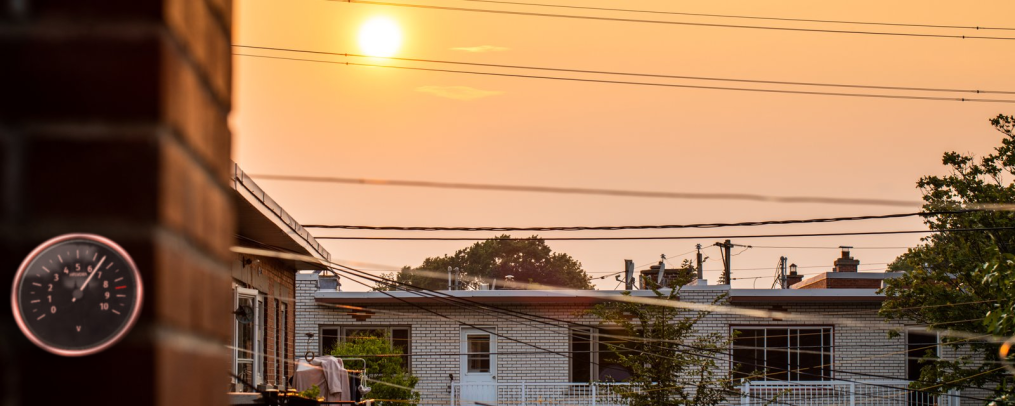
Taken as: 6.5
